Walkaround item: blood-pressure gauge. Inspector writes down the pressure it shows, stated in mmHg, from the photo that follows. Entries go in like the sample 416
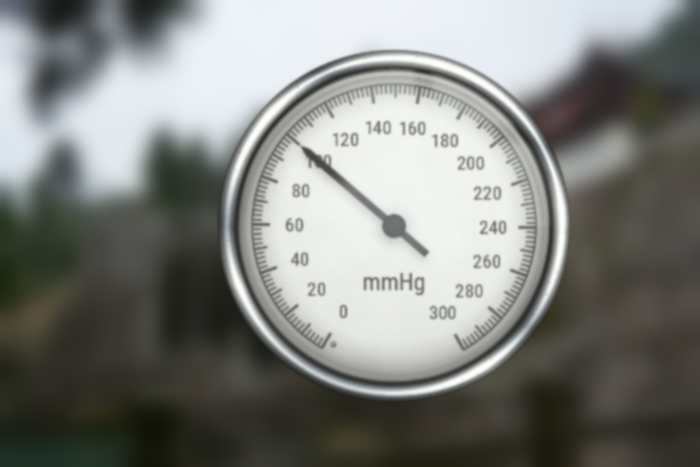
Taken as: 100
